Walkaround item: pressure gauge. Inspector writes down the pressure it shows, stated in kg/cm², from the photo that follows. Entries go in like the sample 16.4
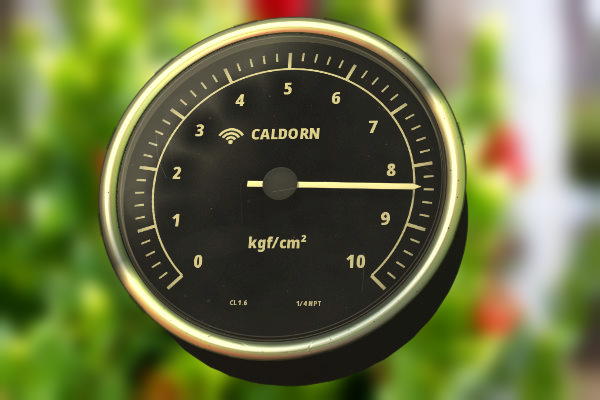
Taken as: 8.4
